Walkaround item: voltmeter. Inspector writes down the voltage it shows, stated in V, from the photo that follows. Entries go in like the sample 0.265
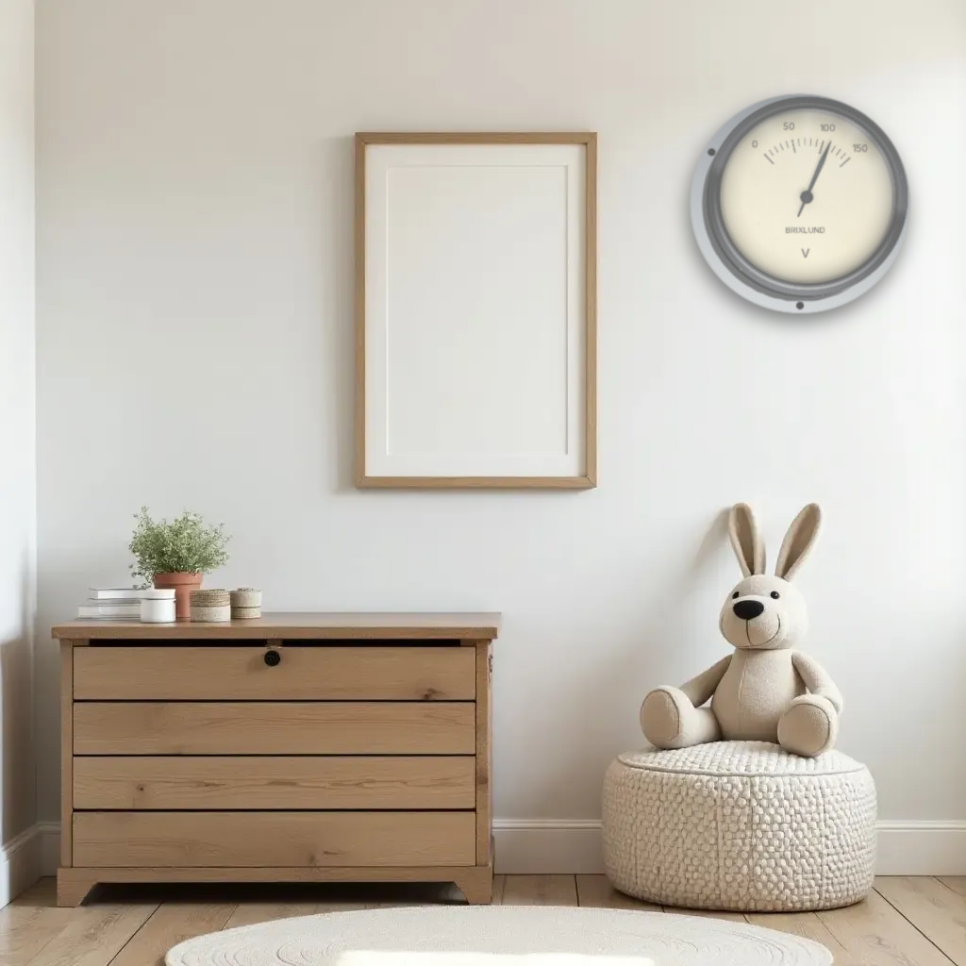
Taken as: 110
